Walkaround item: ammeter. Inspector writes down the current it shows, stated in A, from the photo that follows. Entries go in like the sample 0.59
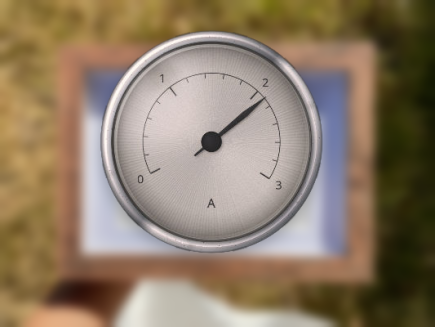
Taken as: 2.1
